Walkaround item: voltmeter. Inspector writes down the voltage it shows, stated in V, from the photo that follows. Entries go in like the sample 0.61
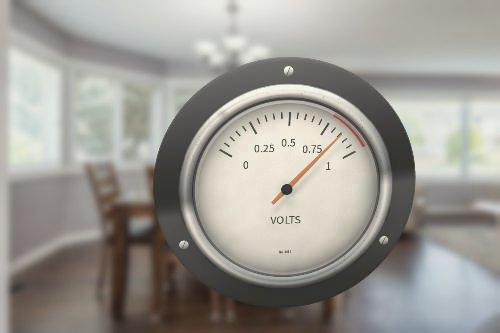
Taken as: 0.85
